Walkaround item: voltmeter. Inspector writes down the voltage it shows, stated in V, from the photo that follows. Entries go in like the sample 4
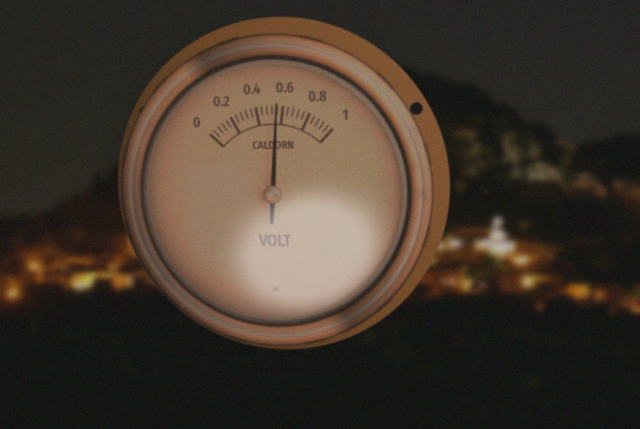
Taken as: 0.56
